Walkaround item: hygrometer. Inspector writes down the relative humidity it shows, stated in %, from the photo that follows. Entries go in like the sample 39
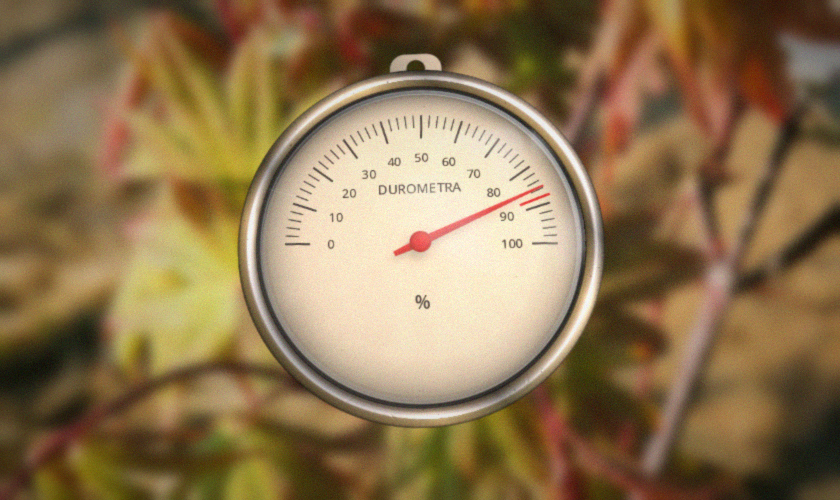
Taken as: 86
